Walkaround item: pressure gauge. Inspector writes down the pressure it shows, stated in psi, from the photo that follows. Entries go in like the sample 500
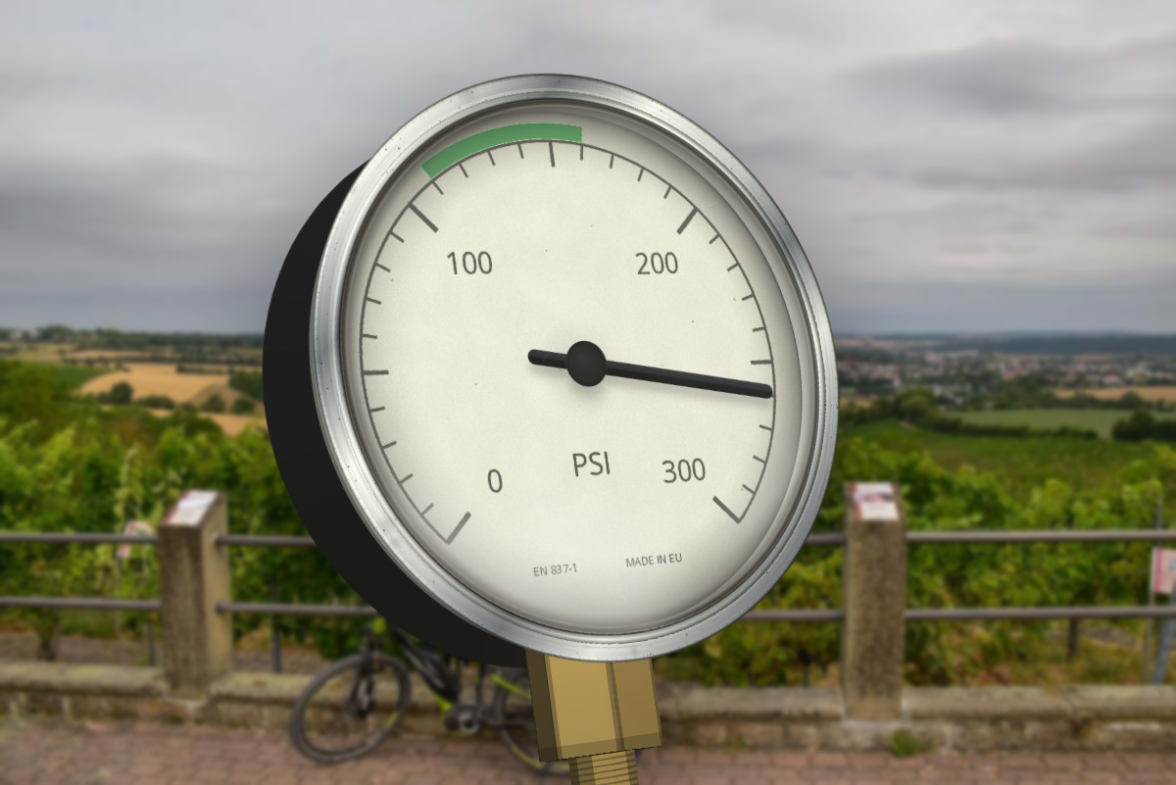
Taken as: 260
